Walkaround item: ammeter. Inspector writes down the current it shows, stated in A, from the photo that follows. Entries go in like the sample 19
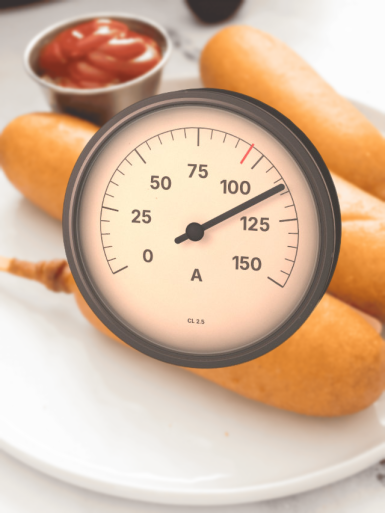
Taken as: 112.5
